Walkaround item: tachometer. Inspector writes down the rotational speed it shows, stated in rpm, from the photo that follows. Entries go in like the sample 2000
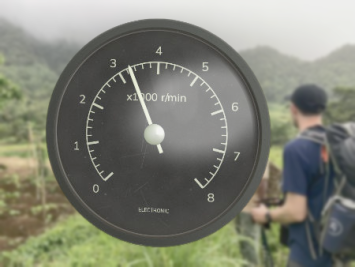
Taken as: 3300
